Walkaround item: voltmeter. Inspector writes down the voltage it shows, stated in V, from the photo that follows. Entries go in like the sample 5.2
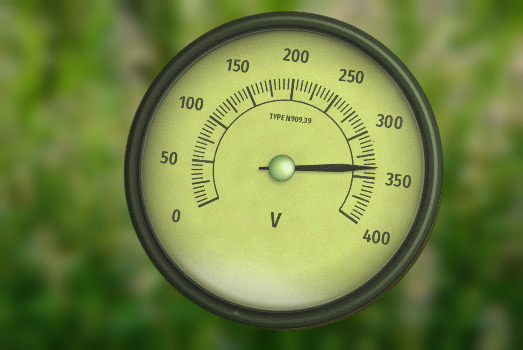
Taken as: 340
